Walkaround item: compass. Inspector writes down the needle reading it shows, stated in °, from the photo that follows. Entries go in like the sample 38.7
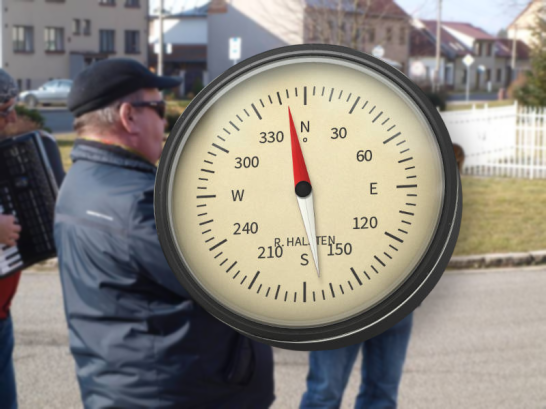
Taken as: 350
